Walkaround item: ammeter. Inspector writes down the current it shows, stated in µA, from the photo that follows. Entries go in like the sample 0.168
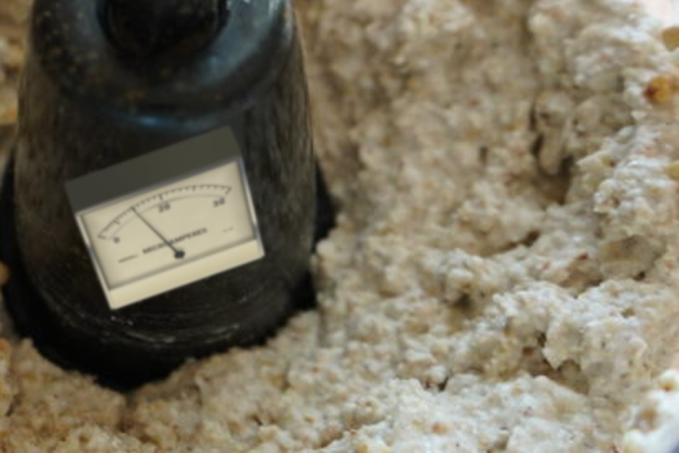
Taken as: 15
